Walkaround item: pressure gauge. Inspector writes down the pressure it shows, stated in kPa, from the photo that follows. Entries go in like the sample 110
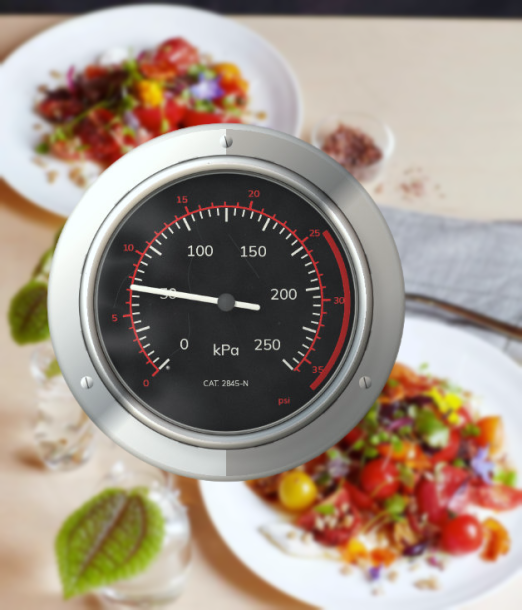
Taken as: 50
